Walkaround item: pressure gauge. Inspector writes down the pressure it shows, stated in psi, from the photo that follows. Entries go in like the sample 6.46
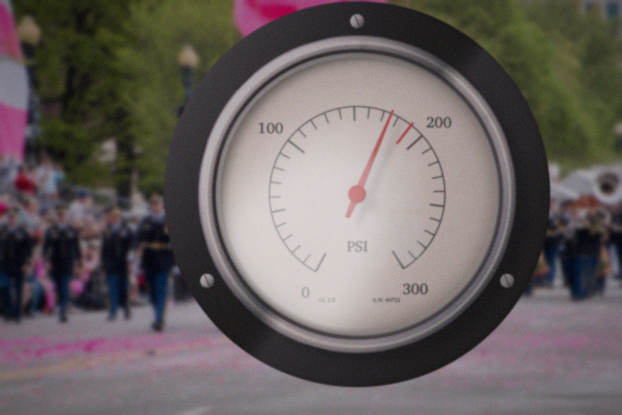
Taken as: 175
